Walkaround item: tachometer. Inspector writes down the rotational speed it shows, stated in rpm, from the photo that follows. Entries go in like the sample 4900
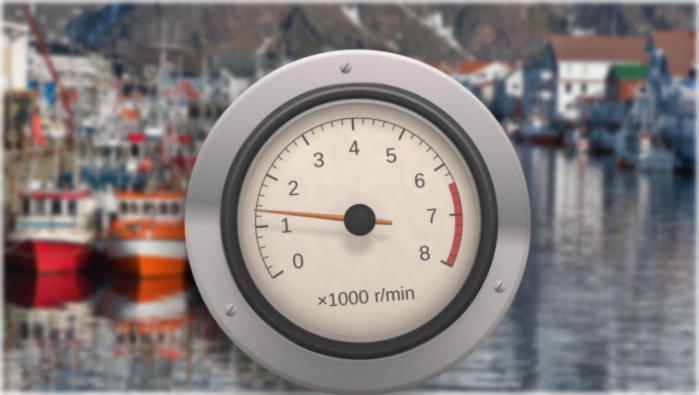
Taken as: 1300
